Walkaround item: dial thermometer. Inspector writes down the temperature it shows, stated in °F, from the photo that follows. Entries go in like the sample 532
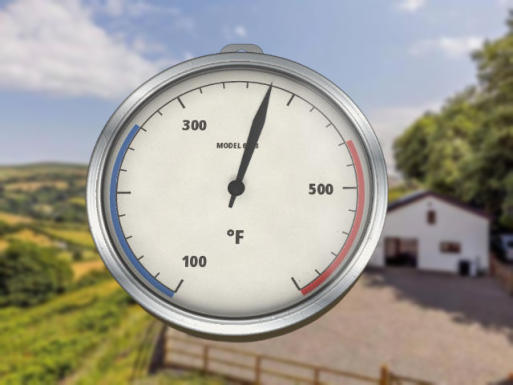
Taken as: 380
